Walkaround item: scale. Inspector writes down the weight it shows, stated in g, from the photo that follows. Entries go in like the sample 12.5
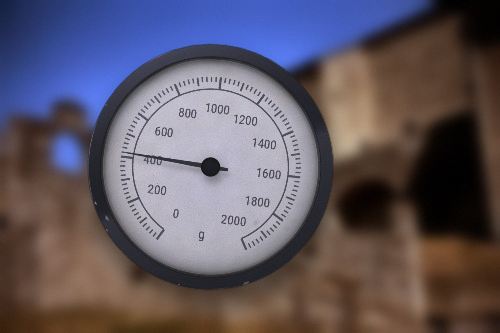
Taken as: 420
